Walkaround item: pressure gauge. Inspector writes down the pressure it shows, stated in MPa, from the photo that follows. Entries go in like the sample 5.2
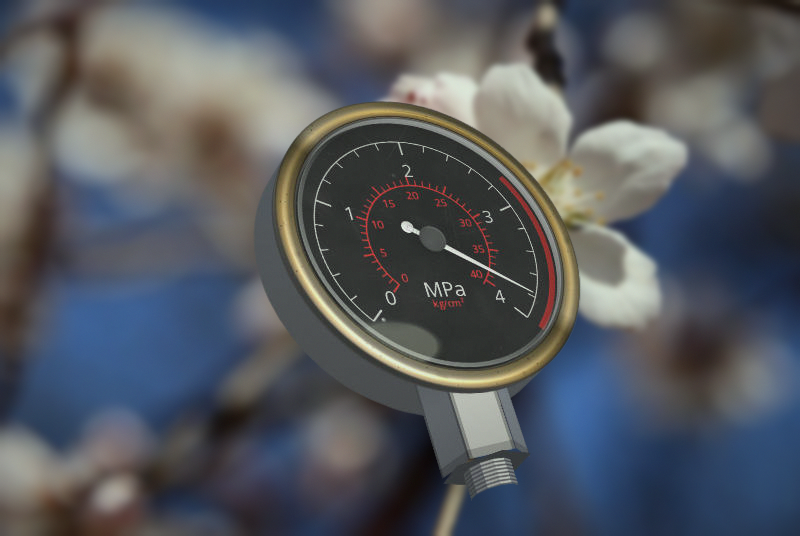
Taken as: 3.8
